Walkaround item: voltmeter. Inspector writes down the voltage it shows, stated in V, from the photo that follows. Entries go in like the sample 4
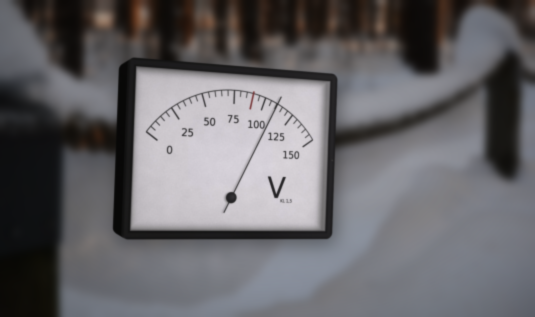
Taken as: 110
